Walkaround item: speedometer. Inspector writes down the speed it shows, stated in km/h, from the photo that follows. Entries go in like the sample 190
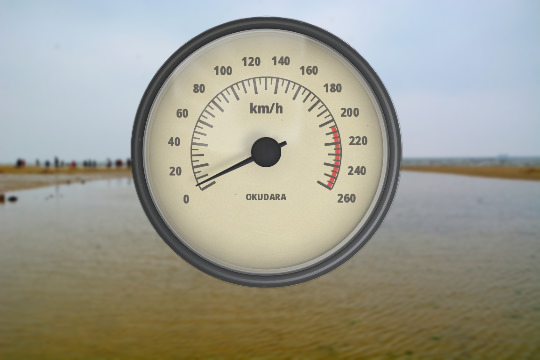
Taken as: 5
